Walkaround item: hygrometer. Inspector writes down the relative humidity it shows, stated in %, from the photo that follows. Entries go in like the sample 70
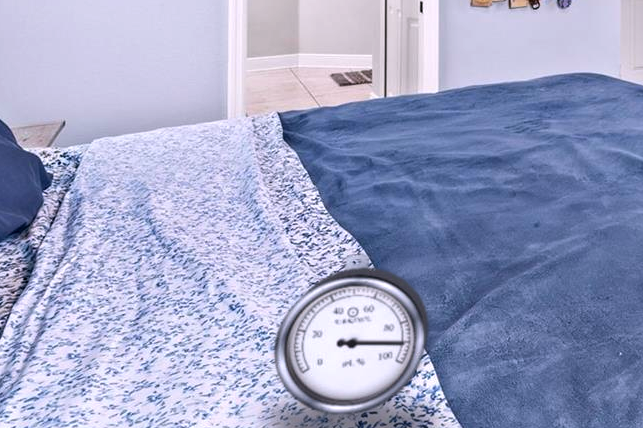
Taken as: 90
